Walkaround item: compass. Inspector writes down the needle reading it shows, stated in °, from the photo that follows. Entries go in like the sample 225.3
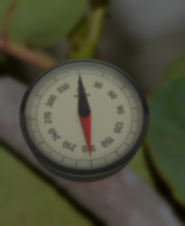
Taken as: 180
